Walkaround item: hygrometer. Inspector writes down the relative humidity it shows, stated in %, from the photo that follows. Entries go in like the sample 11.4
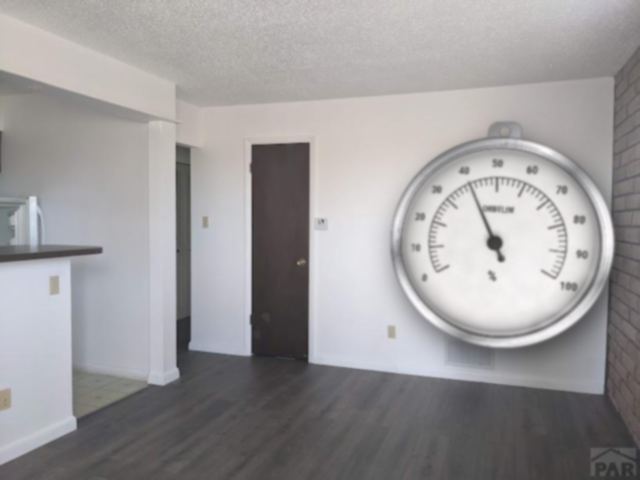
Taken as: 40
